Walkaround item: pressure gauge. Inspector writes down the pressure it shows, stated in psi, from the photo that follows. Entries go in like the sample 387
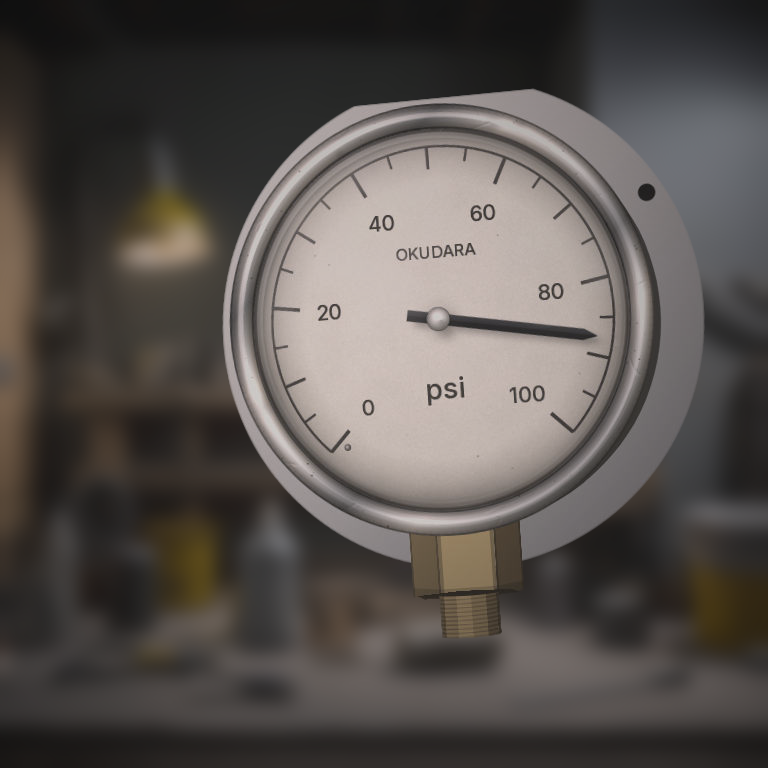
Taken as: 87.5
